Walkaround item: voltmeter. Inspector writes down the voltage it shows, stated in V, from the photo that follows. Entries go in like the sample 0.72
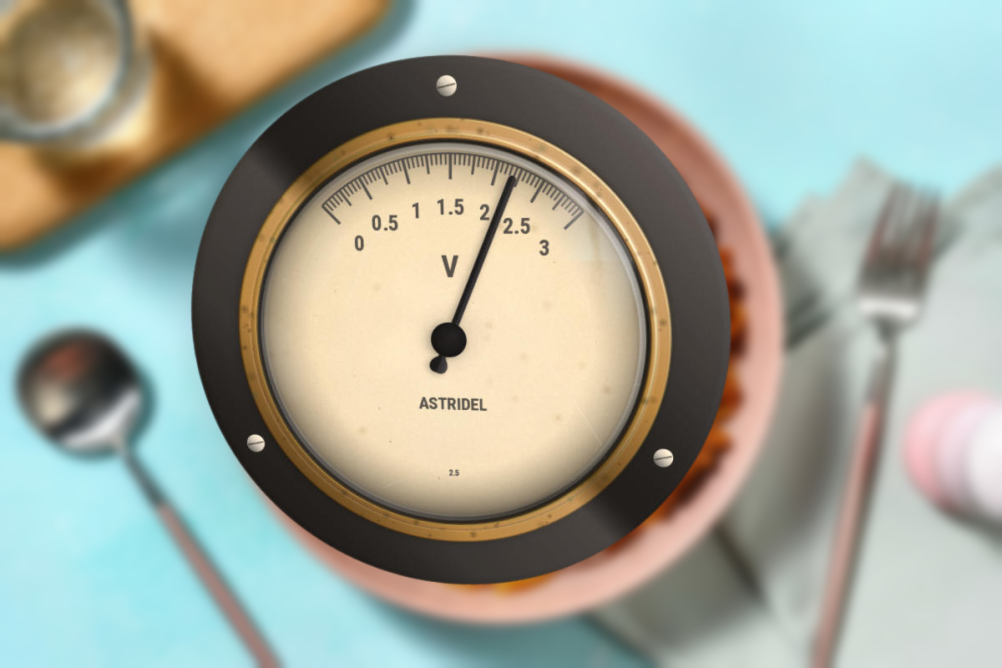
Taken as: 2.2
